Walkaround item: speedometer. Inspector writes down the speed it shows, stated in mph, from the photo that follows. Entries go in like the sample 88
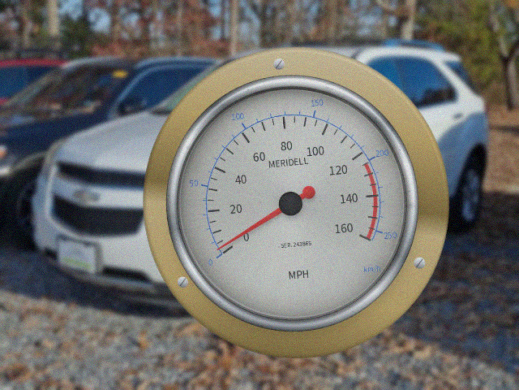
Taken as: 2.5
